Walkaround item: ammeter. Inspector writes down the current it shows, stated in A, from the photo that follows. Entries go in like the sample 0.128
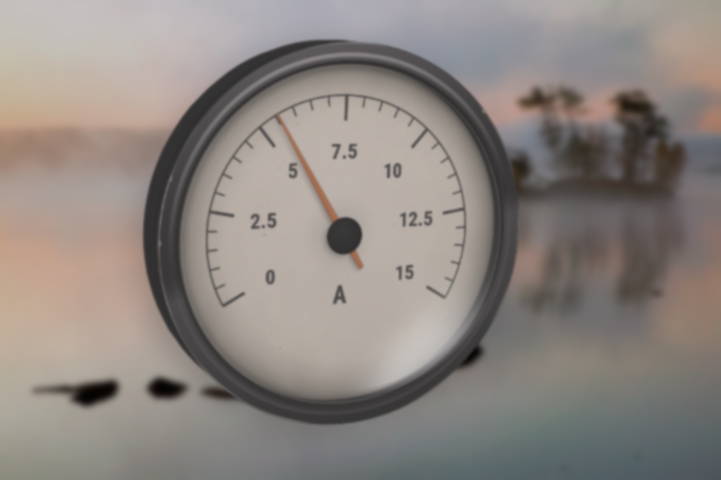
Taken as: 5.5
